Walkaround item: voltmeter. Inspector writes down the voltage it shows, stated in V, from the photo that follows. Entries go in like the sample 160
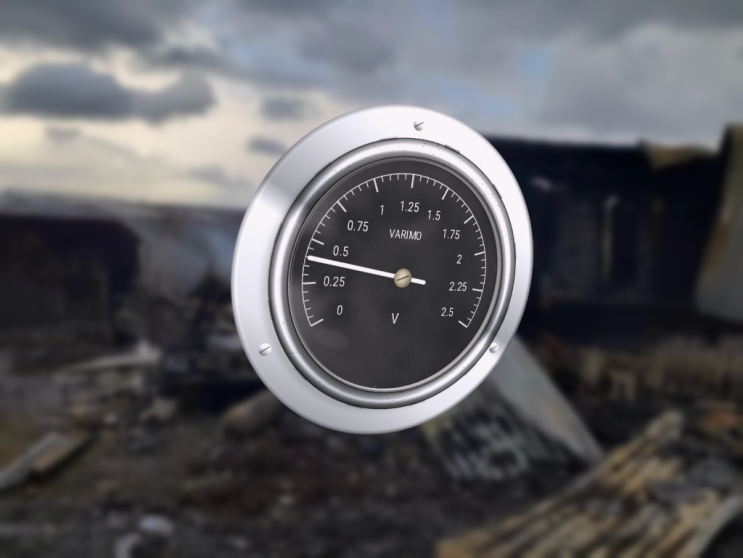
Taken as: 0.4
